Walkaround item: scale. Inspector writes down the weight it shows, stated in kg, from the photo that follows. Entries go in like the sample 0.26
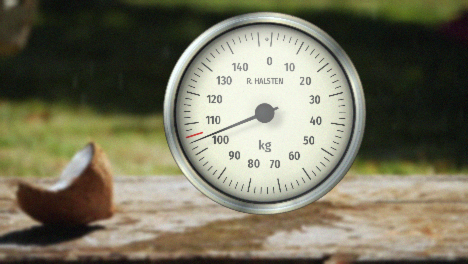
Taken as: 104
